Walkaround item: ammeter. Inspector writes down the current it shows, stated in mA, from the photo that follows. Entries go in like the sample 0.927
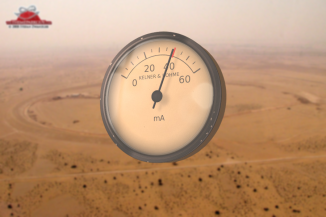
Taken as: 40
